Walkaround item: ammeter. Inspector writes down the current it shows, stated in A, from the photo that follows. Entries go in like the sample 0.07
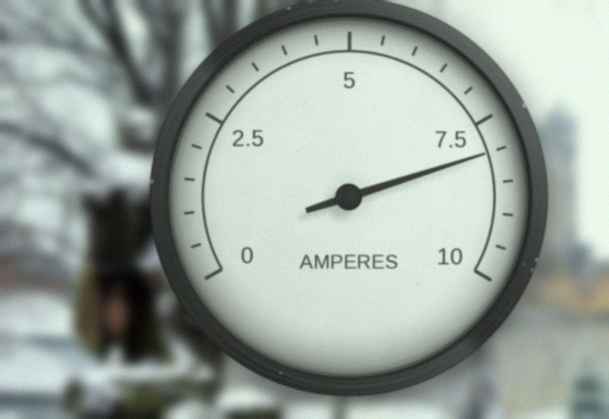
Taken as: 8
